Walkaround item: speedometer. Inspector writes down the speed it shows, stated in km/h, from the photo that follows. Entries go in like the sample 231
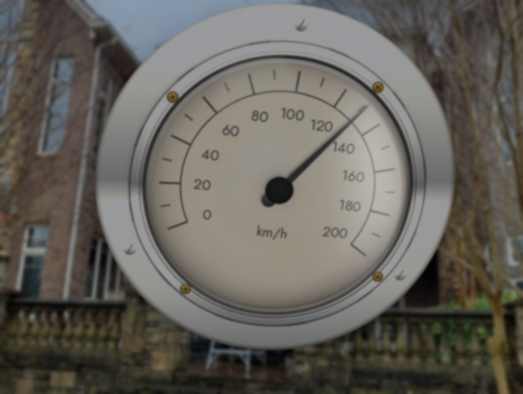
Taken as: 130
